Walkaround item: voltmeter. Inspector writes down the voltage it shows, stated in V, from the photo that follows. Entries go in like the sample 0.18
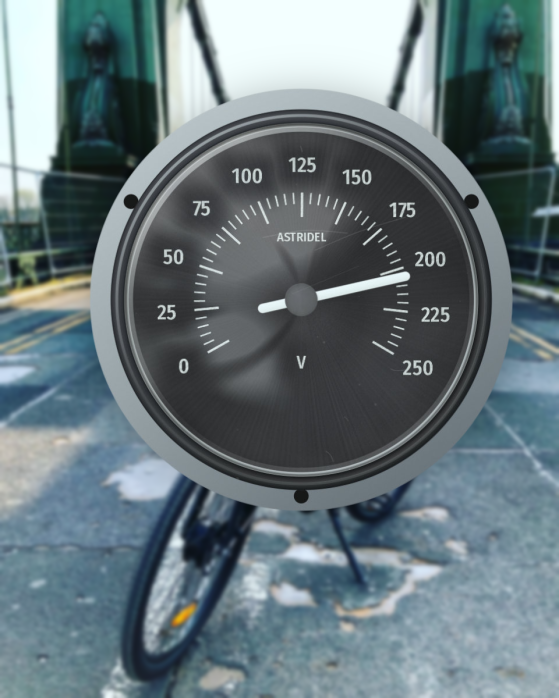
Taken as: 205
